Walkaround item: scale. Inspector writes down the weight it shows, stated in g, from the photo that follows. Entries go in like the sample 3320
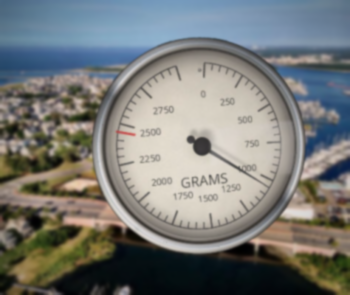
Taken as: 1050
